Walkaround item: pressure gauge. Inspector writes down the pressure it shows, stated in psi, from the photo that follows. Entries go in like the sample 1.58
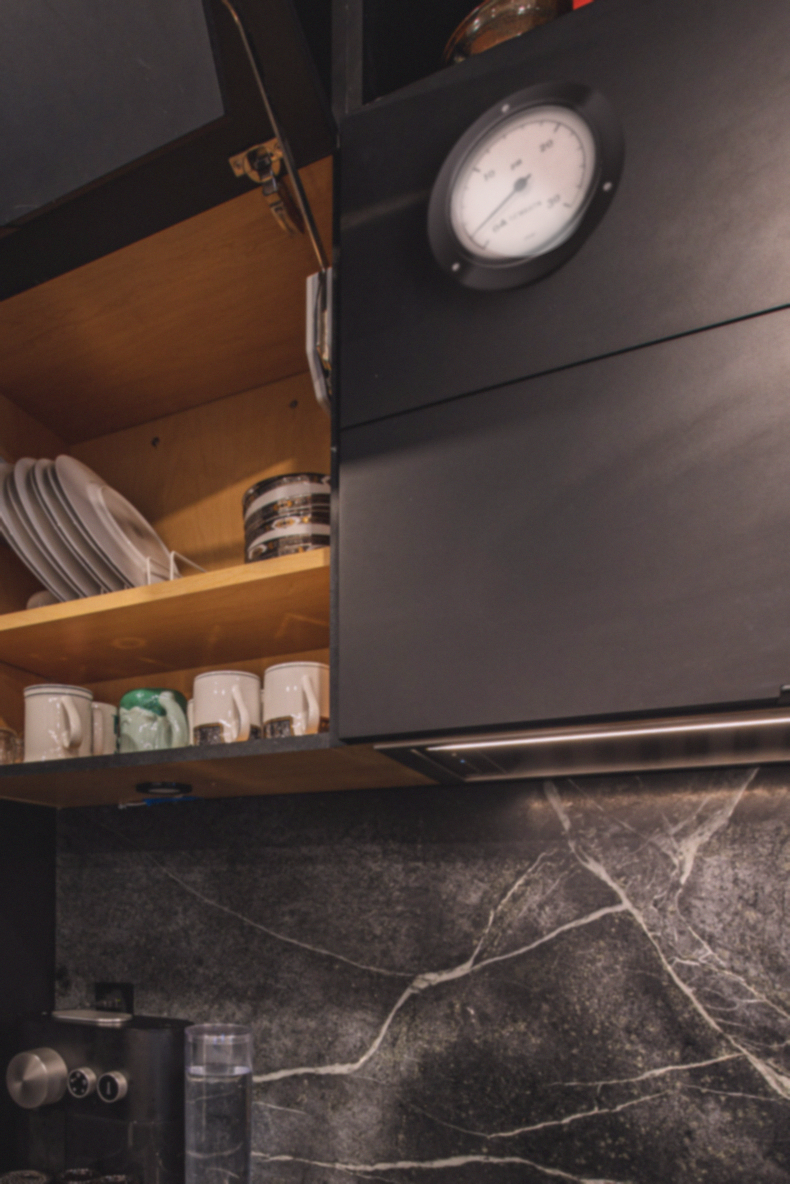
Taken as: 2
